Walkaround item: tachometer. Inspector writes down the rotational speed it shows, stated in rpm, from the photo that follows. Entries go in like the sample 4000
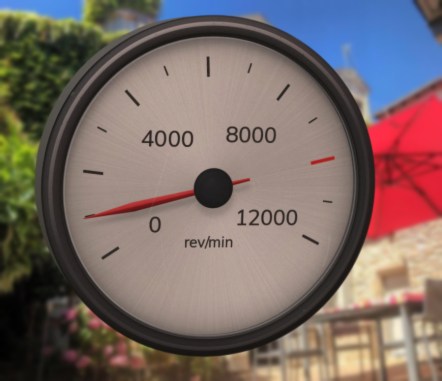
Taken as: 1000
